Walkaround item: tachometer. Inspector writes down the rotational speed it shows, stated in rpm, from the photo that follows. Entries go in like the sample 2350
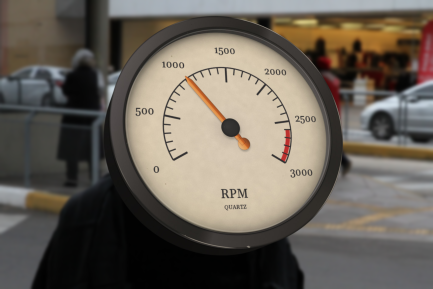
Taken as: 1000
